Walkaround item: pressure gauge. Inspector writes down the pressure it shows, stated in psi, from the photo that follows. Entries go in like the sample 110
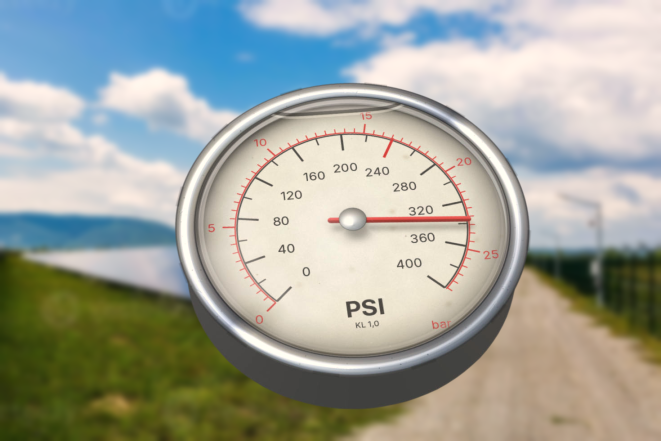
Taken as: 340
